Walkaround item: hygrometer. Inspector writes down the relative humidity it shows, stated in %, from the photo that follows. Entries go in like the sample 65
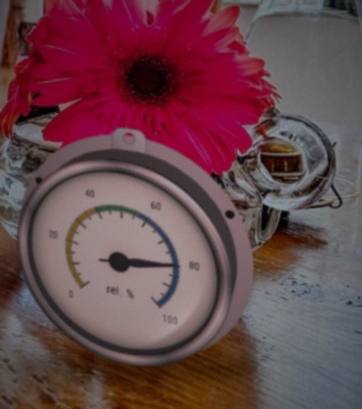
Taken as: 80
